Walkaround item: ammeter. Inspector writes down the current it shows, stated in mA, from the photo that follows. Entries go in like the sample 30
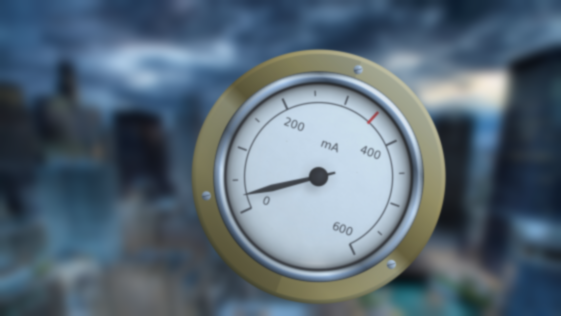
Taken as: 25
